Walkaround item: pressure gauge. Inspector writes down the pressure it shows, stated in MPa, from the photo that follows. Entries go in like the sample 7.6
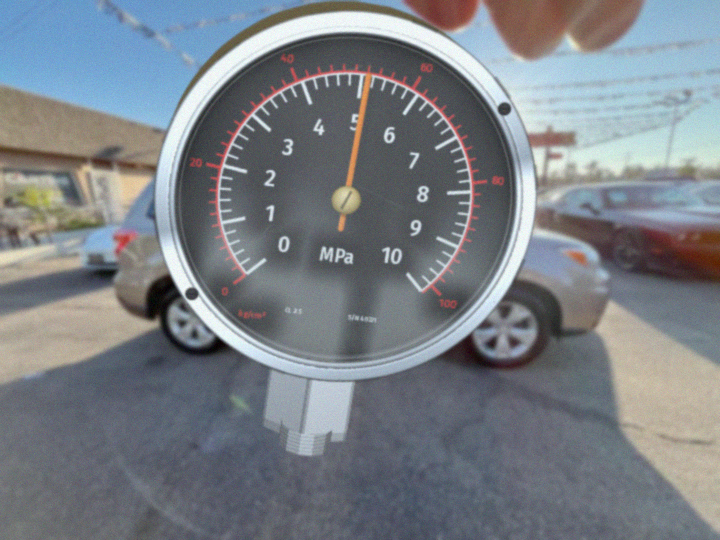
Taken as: 5.1
